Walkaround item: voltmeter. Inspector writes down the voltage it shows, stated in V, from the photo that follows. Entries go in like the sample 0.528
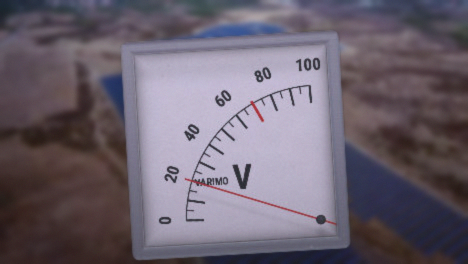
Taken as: 20
